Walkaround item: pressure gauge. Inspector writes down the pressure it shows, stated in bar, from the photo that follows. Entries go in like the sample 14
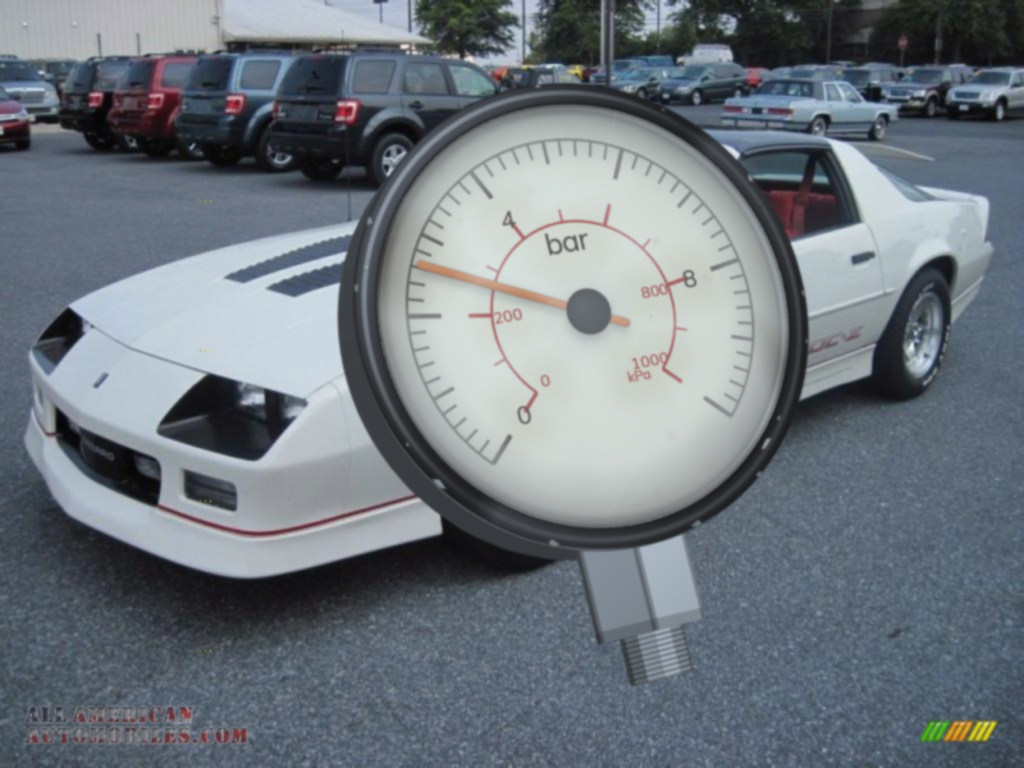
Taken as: 2.6
